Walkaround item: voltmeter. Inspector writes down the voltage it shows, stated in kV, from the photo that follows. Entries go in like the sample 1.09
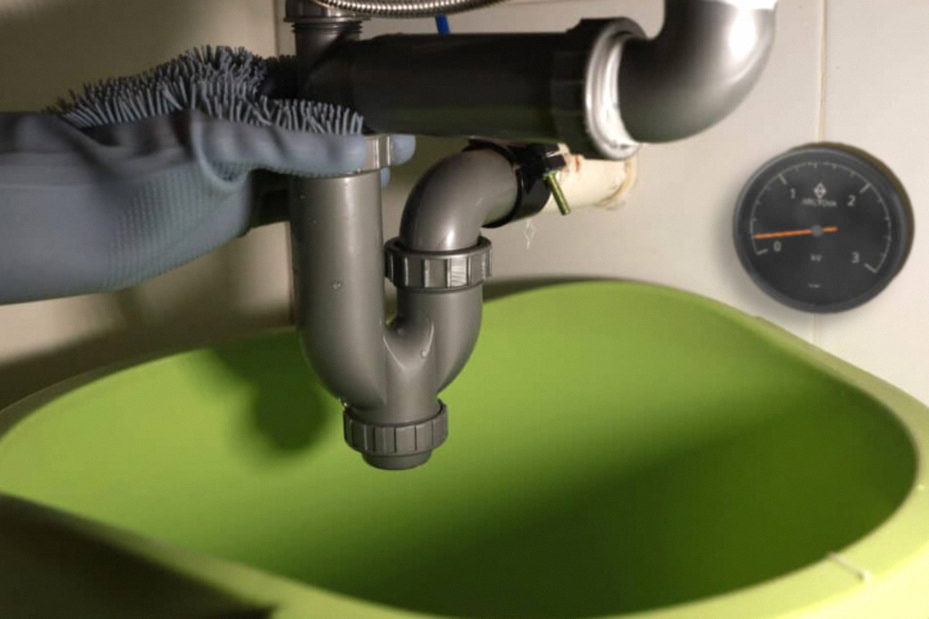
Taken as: 0.2
